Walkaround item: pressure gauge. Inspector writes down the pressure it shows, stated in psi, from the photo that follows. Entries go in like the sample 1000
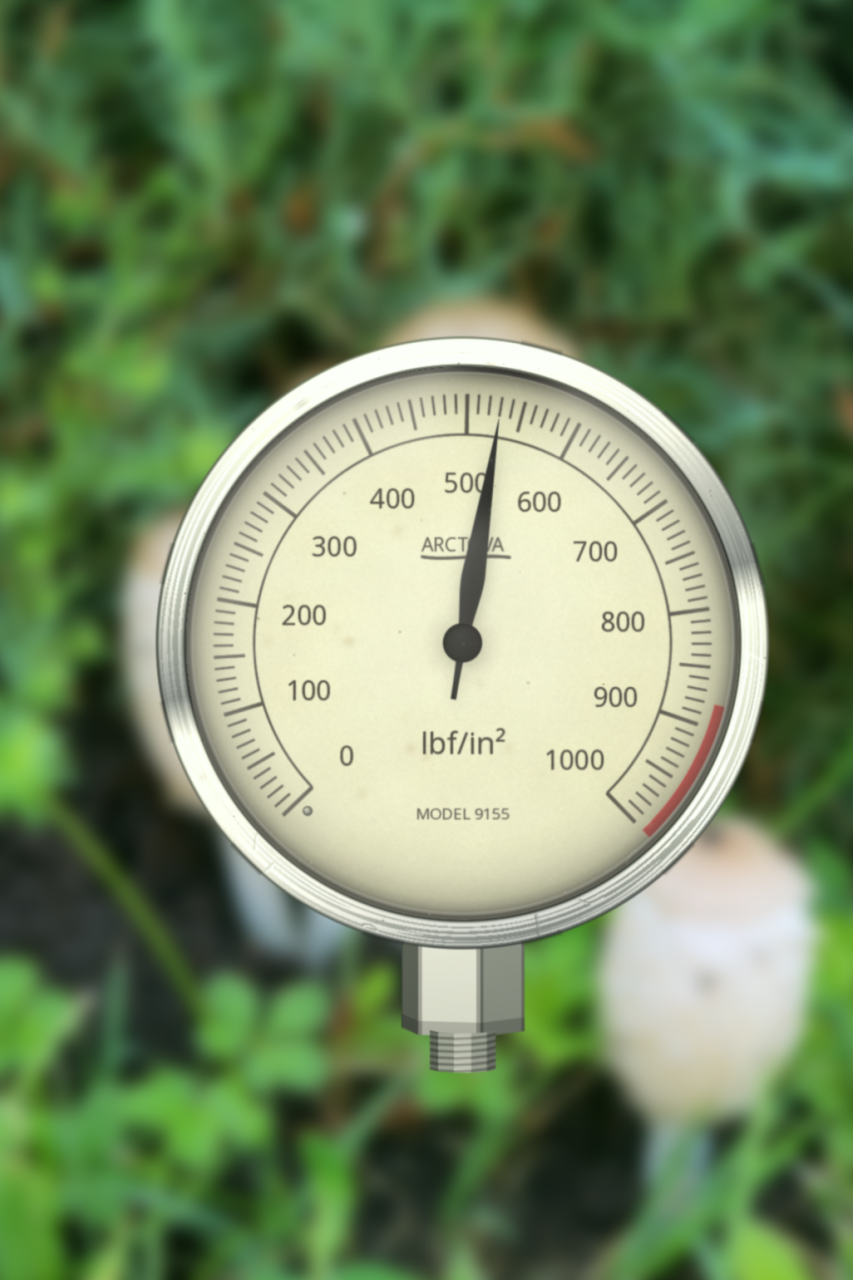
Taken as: 530
